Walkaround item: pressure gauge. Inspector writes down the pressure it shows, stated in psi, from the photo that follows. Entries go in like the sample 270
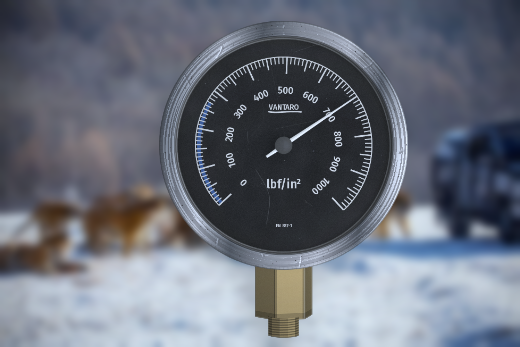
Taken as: 700
